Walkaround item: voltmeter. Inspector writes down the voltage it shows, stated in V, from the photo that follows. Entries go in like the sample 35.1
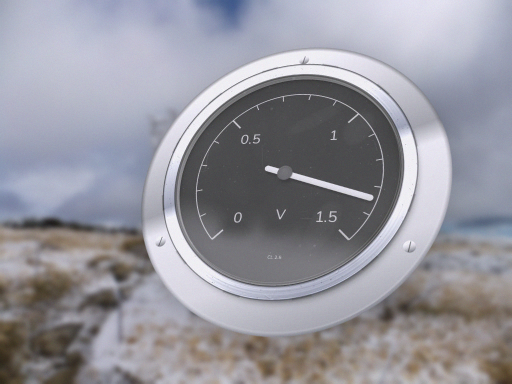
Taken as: 1.35
